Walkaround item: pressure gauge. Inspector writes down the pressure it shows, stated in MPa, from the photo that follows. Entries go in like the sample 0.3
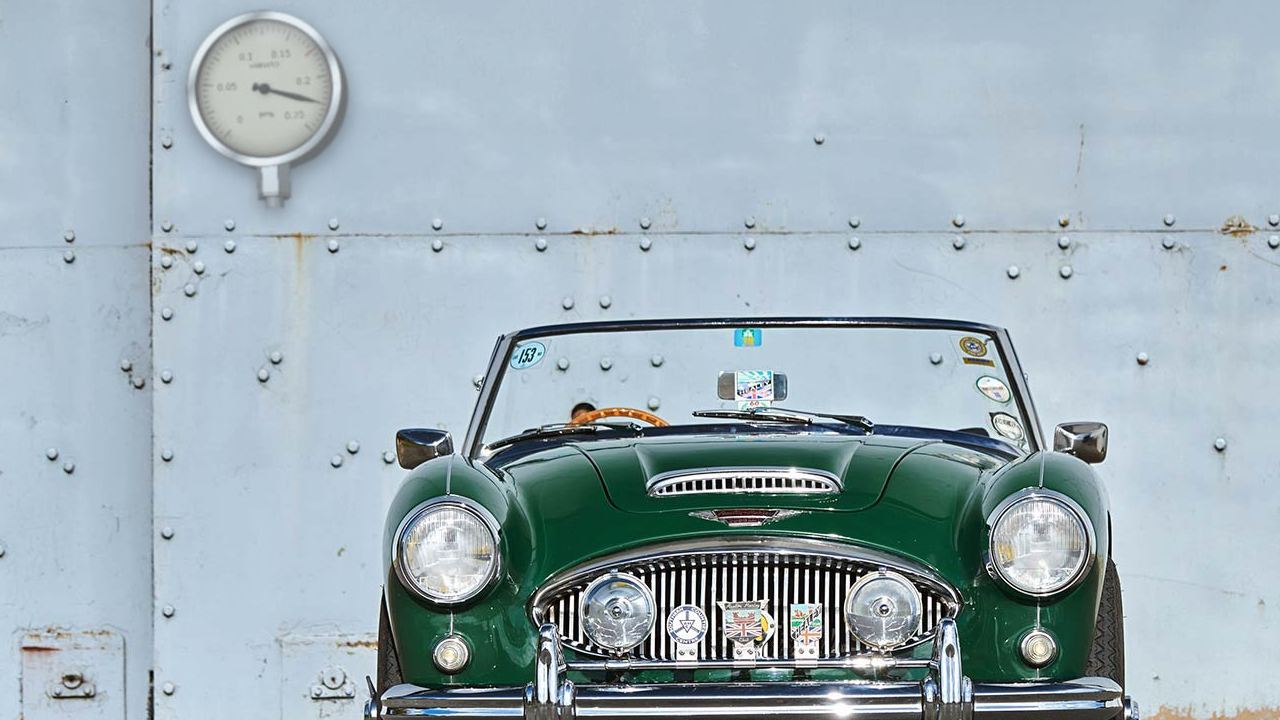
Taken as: 0.225
